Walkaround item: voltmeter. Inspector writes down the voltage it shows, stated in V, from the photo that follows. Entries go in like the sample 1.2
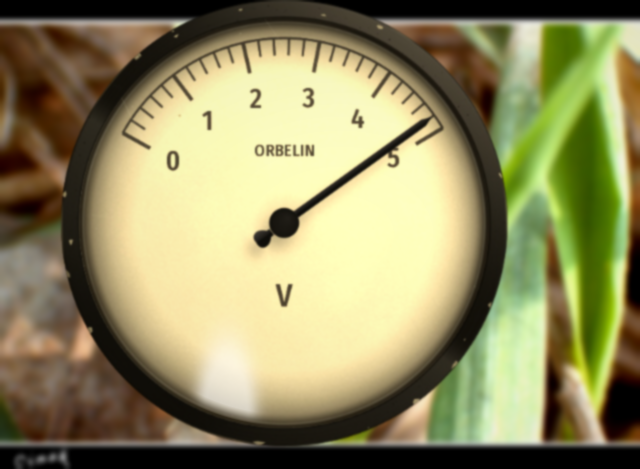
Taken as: 4.8
